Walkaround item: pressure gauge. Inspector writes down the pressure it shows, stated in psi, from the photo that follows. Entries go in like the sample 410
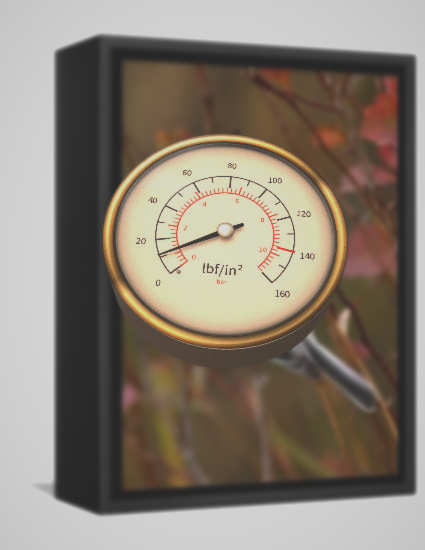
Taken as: 10
